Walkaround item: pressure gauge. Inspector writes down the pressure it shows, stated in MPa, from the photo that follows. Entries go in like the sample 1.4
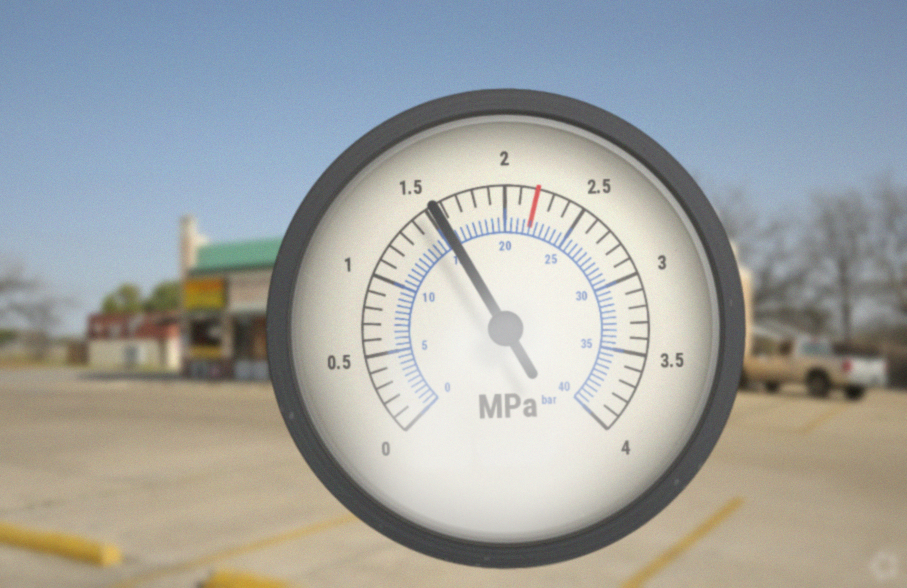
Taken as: 1.55
